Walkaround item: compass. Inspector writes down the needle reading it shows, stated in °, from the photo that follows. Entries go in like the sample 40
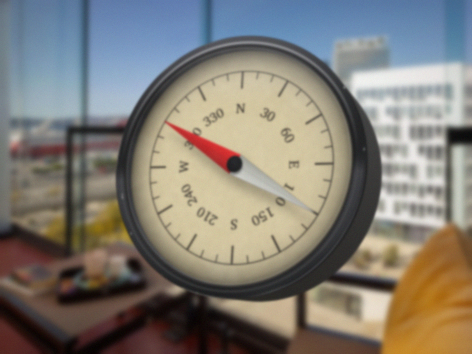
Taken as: 300
